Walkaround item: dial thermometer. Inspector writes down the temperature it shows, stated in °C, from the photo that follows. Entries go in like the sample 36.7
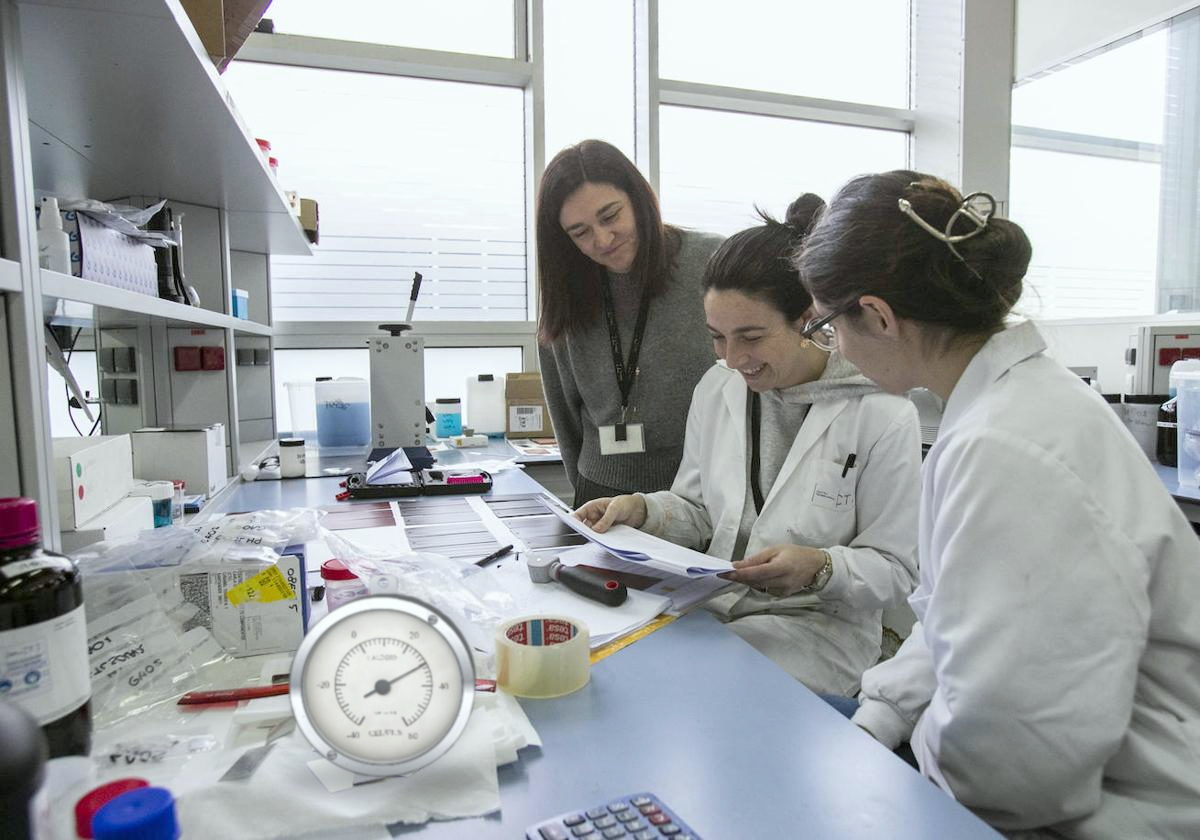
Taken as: 30
